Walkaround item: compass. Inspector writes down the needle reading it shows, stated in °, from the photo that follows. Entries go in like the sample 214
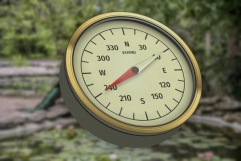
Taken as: 240
